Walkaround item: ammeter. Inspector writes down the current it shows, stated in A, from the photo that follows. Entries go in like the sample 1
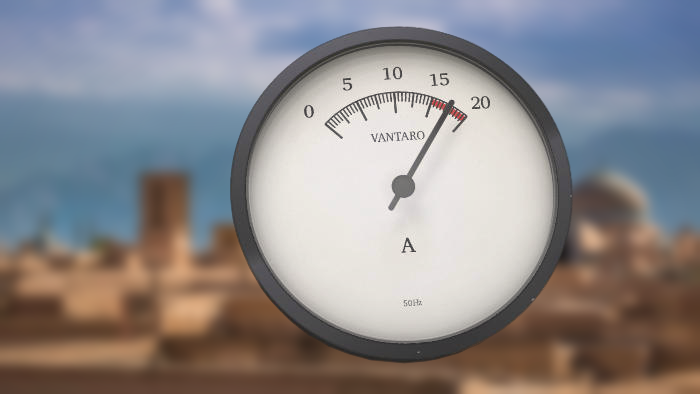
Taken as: 17.5
